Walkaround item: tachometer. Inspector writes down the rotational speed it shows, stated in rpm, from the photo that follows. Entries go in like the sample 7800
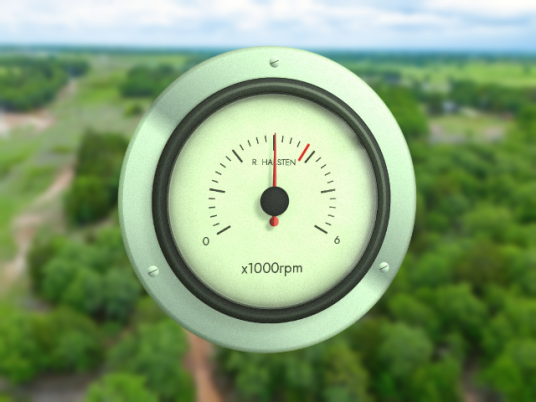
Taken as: 3000
